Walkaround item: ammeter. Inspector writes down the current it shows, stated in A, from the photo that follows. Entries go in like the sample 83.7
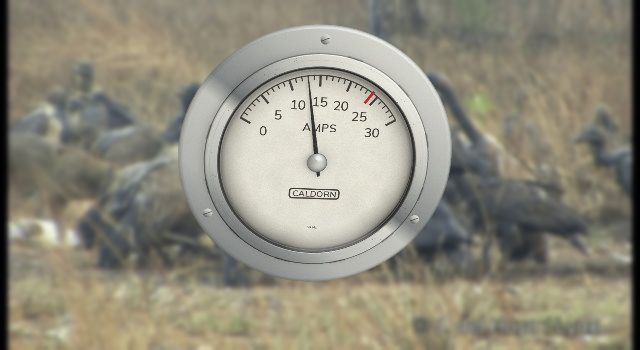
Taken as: 13
